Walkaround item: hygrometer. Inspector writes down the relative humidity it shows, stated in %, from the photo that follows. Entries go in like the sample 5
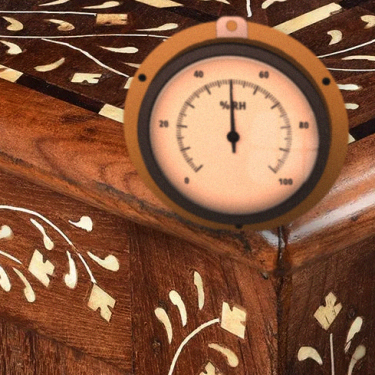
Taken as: 50
